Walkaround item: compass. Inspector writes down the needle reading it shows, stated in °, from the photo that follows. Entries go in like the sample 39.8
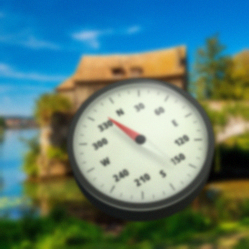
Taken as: 340
